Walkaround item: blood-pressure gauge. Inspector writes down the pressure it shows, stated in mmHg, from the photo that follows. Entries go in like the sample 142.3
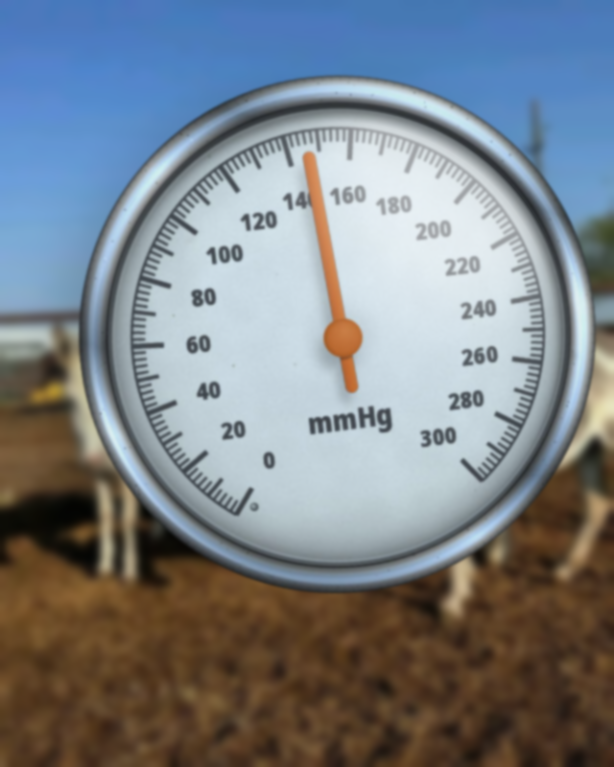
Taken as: 146
